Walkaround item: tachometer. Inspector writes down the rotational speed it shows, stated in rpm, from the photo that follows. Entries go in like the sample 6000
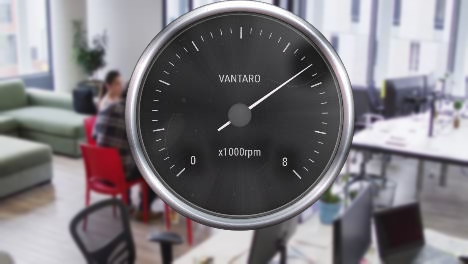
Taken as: 5600
